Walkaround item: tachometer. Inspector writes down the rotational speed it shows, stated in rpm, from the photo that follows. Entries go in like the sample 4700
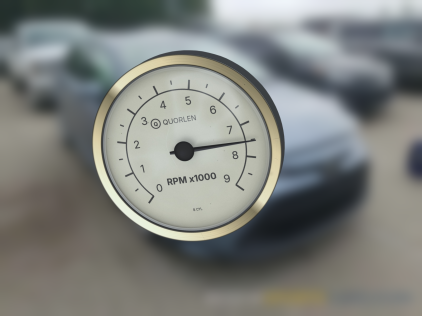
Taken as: 7500
